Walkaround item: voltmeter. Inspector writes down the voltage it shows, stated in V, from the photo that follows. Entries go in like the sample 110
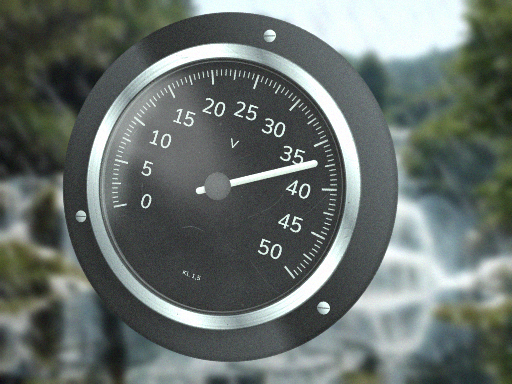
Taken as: 37
